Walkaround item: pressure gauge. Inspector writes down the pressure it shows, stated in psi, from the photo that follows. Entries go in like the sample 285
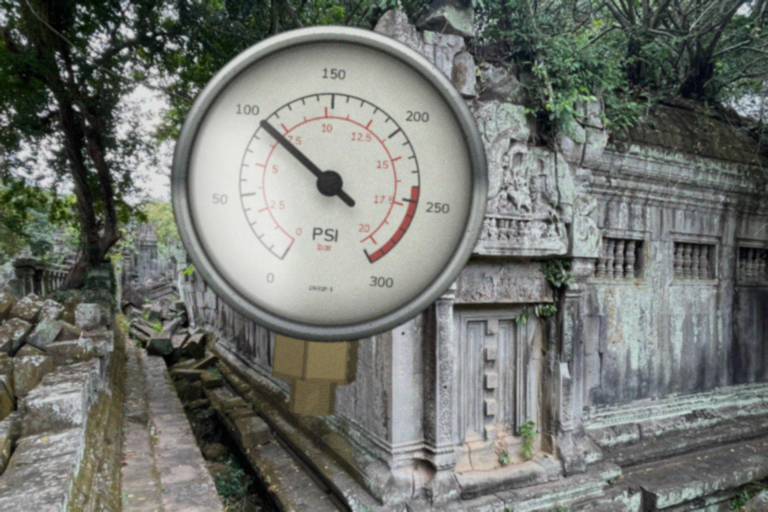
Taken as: 100
